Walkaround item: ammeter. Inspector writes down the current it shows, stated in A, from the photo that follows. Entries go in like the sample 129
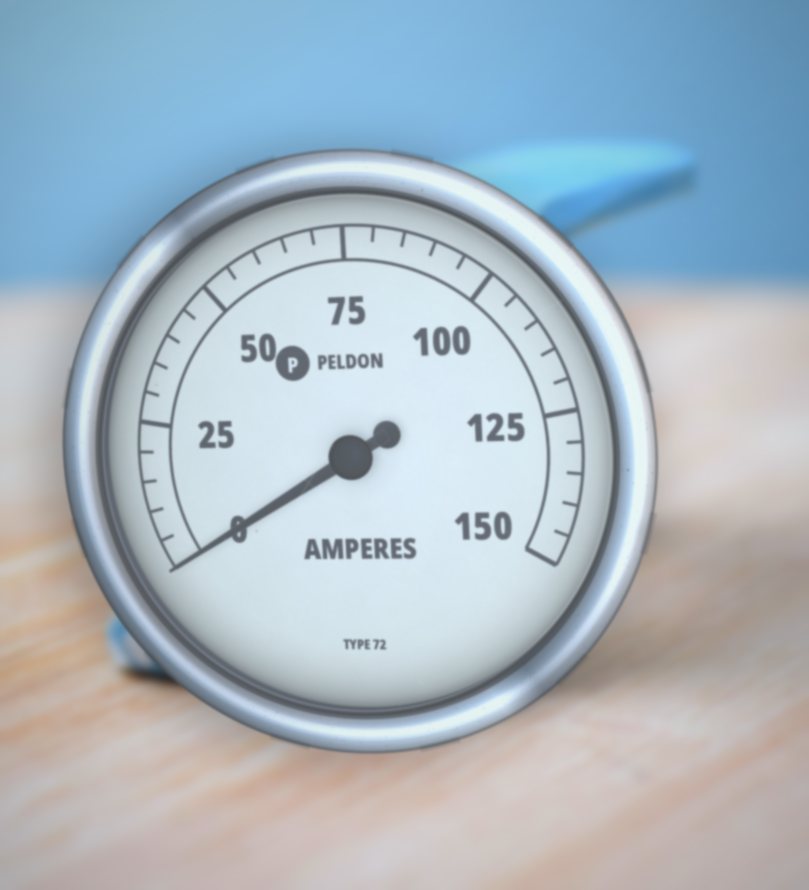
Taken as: 0
